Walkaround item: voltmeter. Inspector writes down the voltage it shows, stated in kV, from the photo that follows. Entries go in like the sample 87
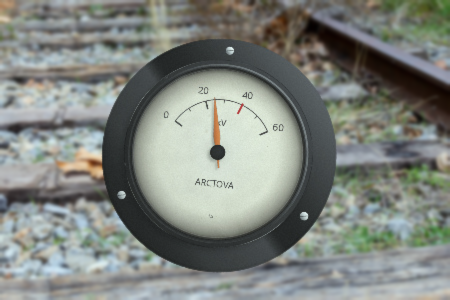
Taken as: 25
